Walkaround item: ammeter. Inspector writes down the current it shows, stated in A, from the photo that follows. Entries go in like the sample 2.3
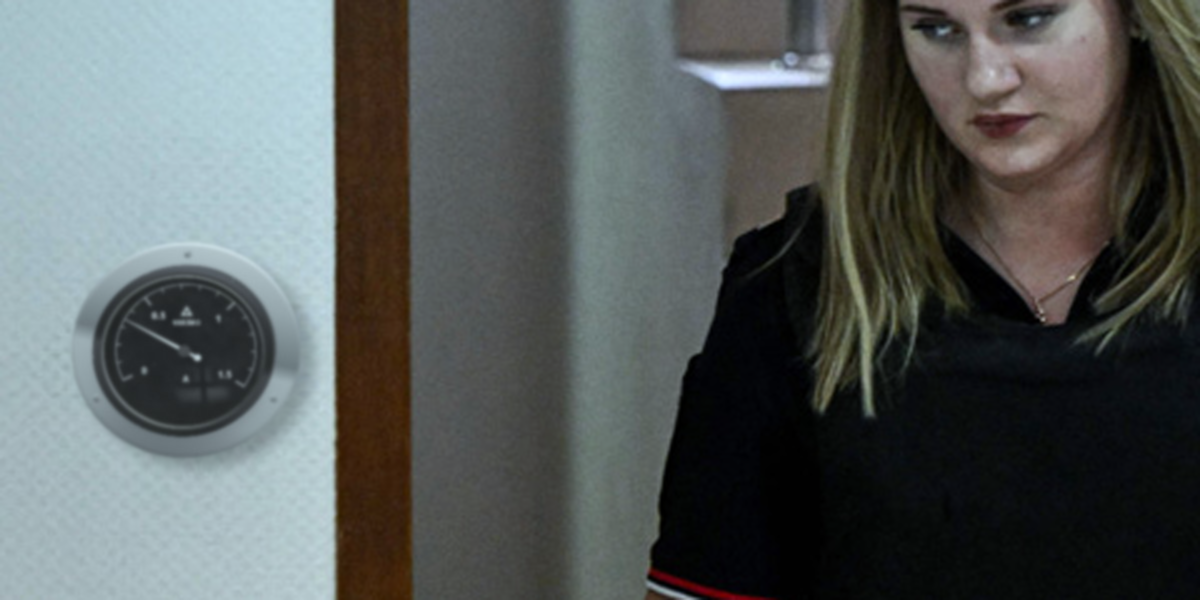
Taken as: 0.35
